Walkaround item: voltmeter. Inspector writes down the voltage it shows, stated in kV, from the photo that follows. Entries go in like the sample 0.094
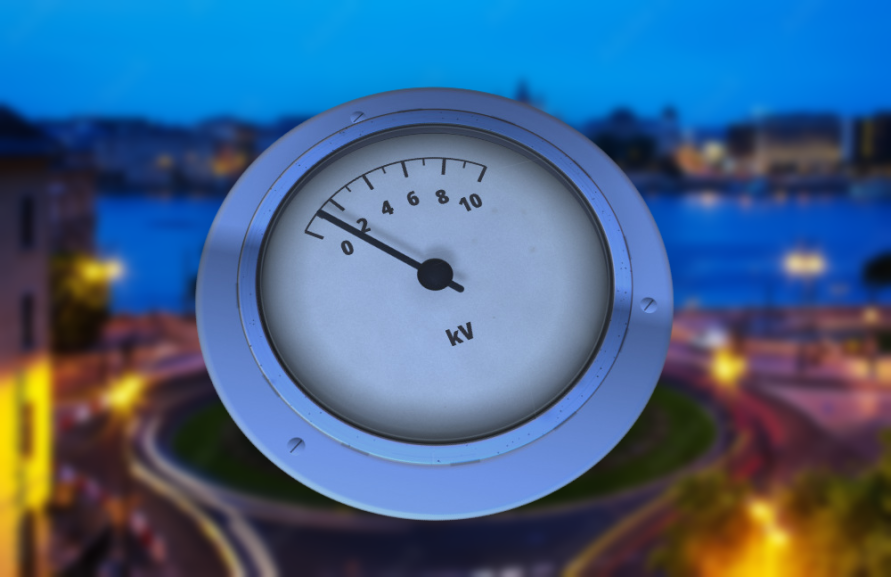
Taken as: 1
